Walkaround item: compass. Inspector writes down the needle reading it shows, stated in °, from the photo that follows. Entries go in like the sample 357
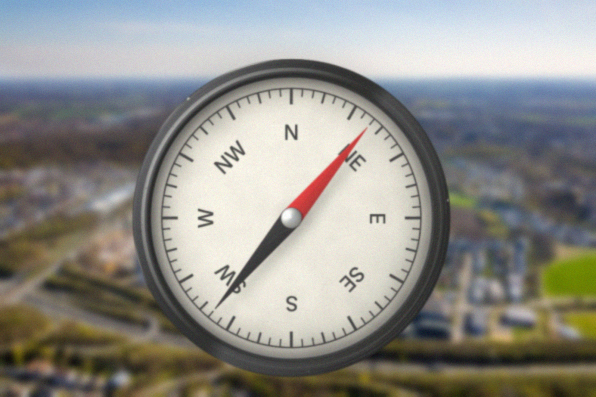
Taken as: 40
